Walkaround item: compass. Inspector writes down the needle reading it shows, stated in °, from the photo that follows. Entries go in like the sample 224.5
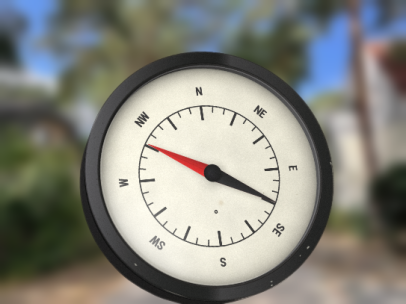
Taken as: 300
